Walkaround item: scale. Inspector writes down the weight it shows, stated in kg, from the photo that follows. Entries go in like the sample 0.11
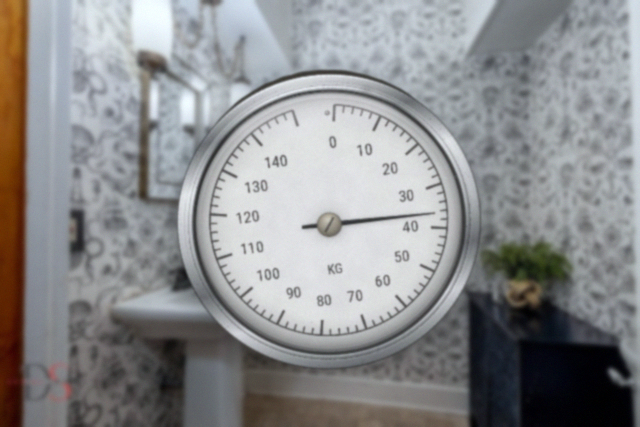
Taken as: 36
